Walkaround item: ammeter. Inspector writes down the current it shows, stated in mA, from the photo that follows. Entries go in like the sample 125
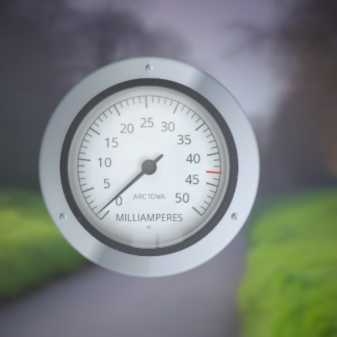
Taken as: 1
